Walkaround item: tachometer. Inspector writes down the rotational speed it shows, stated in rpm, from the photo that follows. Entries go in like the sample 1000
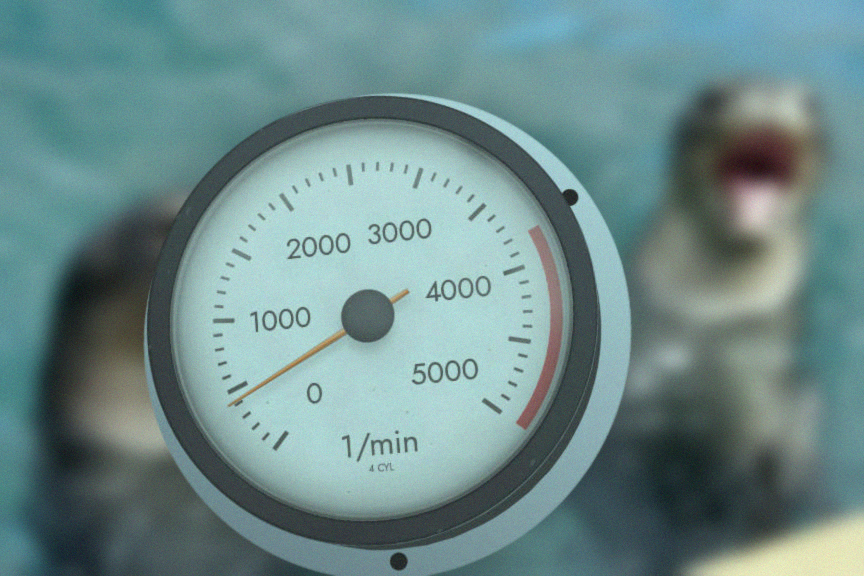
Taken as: 400
